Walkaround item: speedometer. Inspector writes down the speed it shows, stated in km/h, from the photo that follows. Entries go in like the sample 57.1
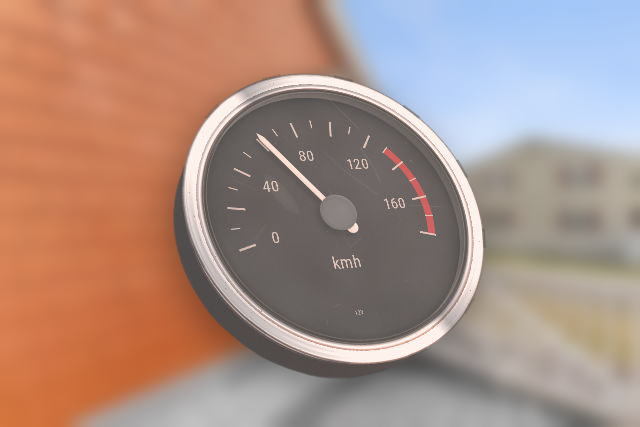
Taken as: 60
